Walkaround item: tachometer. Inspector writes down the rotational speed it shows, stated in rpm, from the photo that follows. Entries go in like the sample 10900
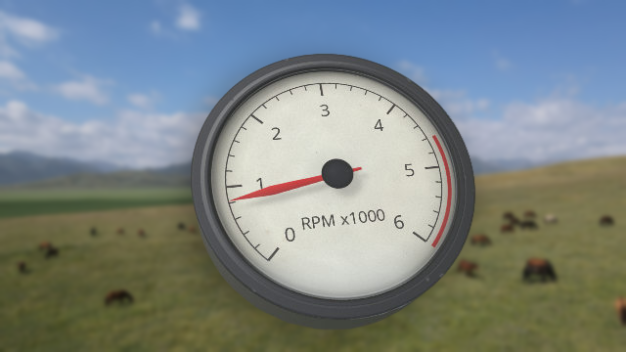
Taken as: 800
